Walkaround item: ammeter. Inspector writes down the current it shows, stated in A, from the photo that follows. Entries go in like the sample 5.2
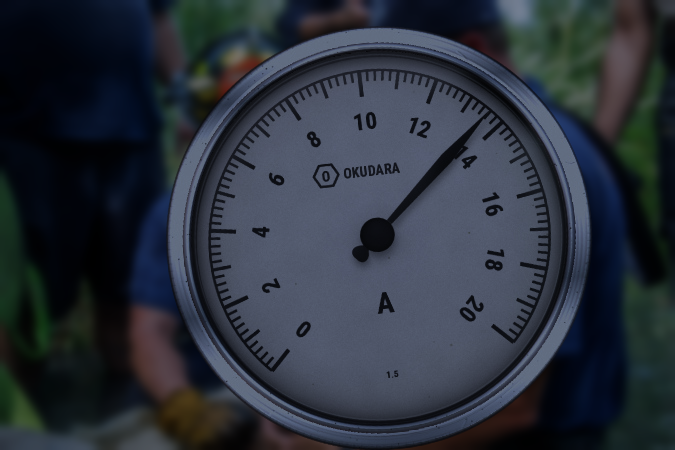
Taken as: 13.6
